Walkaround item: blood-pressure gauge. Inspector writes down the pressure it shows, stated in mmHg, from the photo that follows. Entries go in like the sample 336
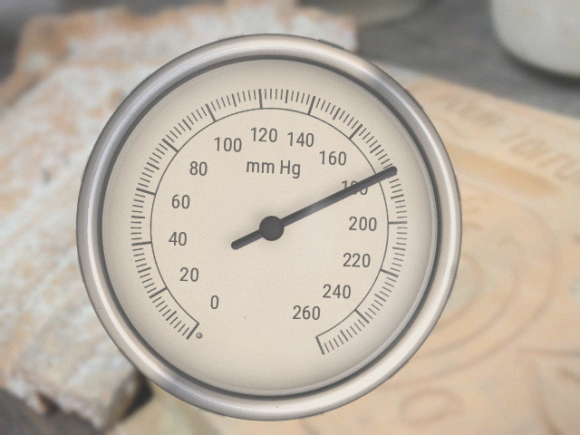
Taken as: 180
